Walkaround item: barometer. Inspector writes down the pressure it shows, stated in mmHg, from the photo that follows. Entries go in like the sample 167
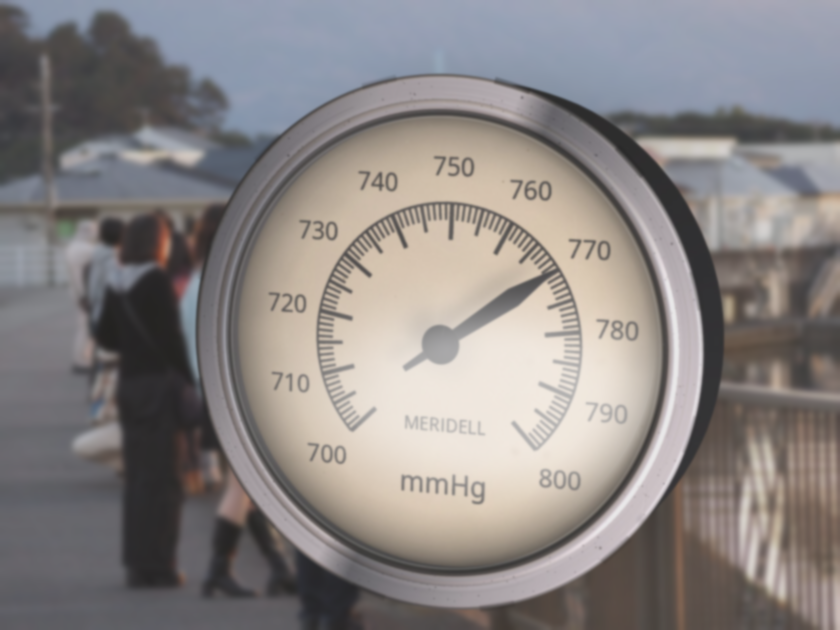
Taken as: 770
